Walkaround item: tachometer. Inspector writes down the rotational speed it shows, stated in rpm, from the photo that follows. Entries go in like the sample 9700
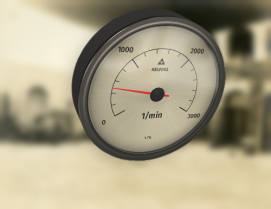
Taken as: 500
